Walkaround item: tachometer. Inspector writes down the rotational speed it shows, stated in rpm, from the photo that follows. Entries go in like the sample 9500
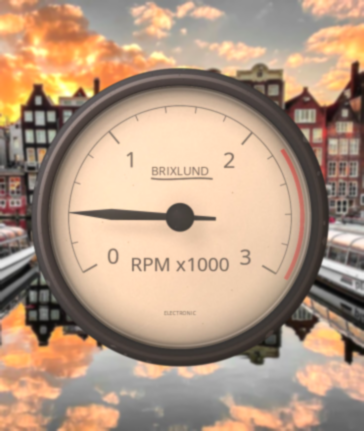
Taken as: 400
